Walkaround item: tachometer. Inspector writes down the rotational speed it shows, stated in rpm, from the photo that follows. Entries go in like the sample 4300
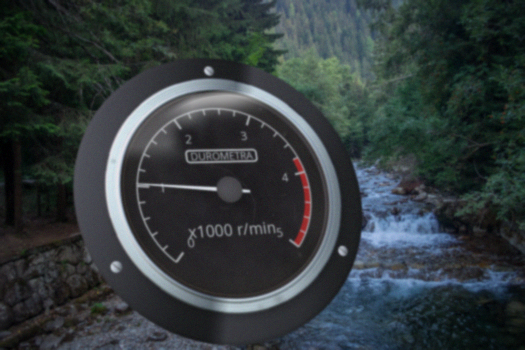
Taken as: 1000
